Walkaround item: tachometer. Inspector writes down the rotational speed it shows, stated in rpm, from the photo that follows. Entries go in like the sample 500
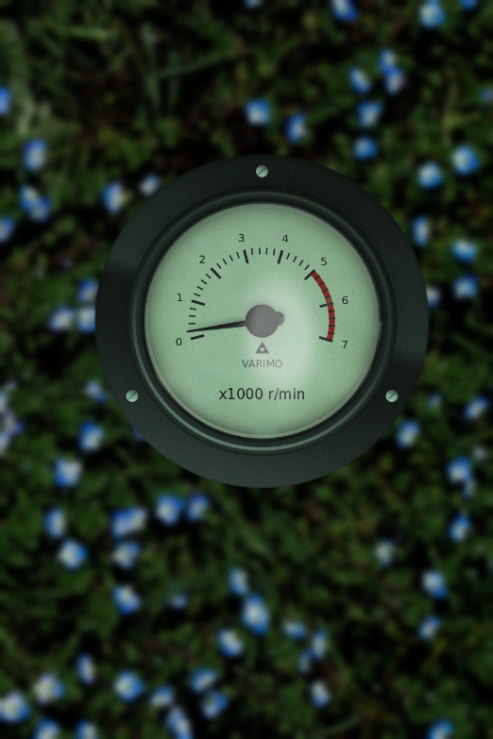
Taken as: 200
